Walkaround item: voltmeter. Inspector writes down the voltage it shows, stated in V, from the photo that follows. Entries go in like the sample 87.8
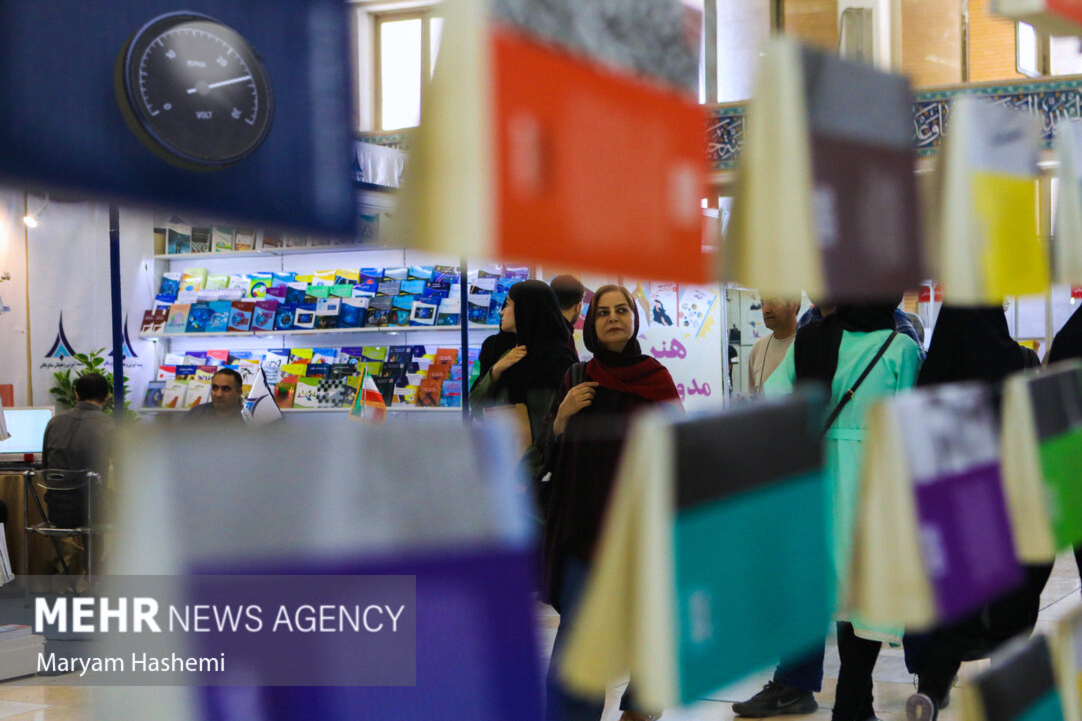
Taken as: 24
